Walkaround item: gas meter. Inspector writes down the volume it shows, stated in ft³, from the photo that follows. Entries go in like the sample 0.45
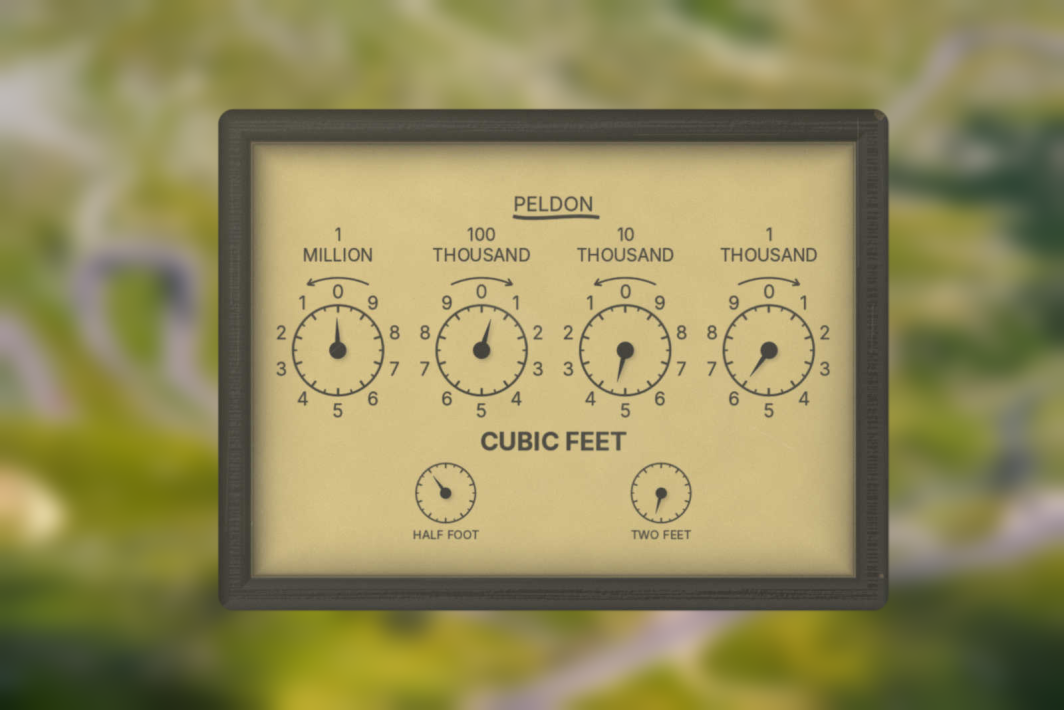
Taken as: 4600
